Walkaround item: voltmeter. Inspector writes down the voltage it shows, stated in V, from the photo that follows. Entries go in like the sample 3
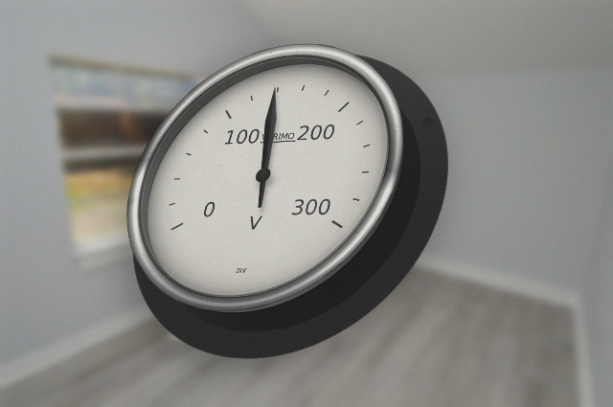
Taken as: 140
